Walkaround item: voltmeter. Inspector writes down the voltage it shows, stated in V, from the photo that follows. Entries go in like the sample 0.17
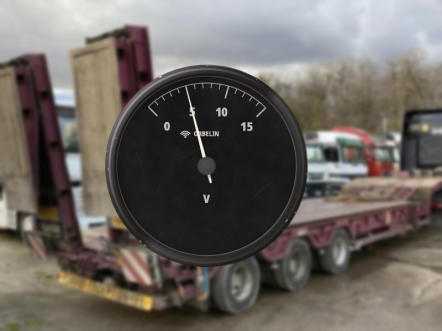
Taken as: 5
